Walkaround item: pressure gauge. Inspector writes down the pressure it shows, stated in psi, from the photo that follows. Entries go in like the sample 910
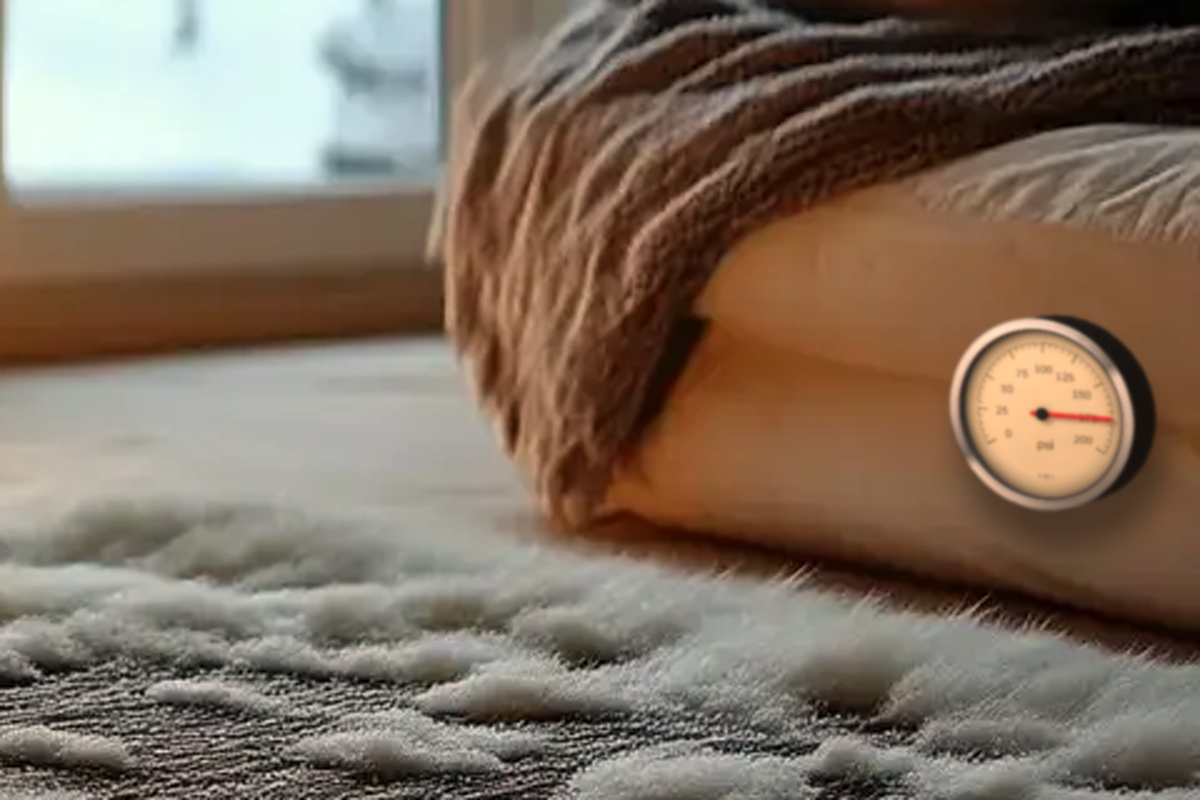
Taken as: 175
